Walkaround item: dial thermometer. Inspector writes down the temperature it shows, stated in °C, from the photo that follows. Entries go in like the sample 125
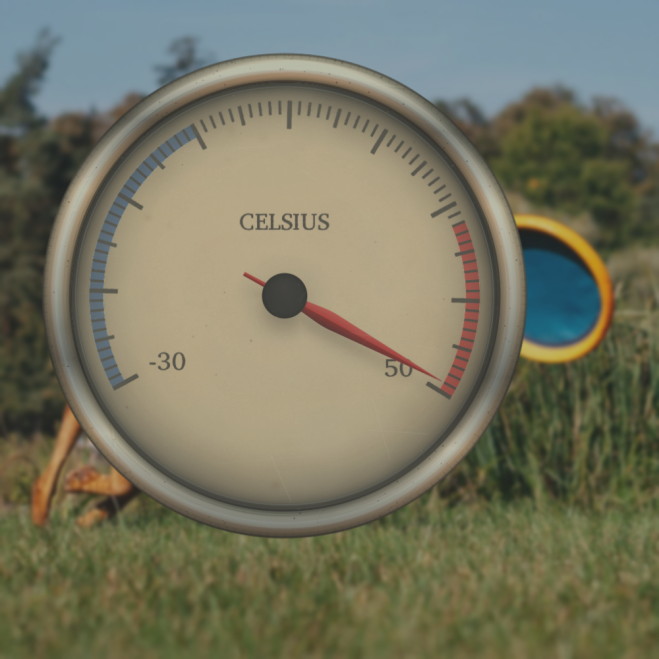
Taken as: 49
